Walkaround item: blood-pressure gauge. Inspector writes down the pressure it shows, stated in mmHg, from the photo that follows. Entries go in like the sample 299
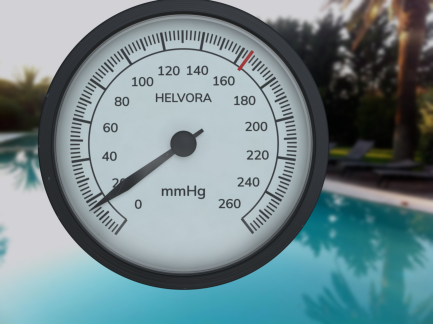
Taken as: 16
